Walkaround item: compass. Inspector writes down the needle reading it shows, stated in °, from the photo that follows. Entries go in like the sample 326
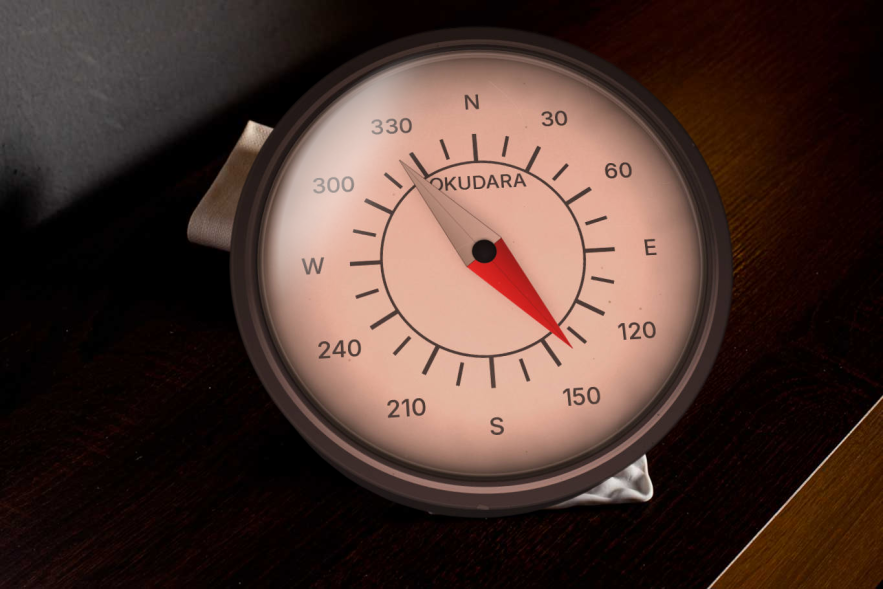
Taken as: 142.5
